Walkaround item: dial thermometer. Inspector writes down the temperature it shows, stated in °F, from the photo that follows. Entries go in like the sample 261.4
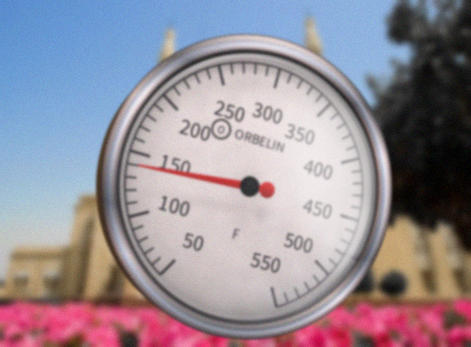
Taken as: 140
